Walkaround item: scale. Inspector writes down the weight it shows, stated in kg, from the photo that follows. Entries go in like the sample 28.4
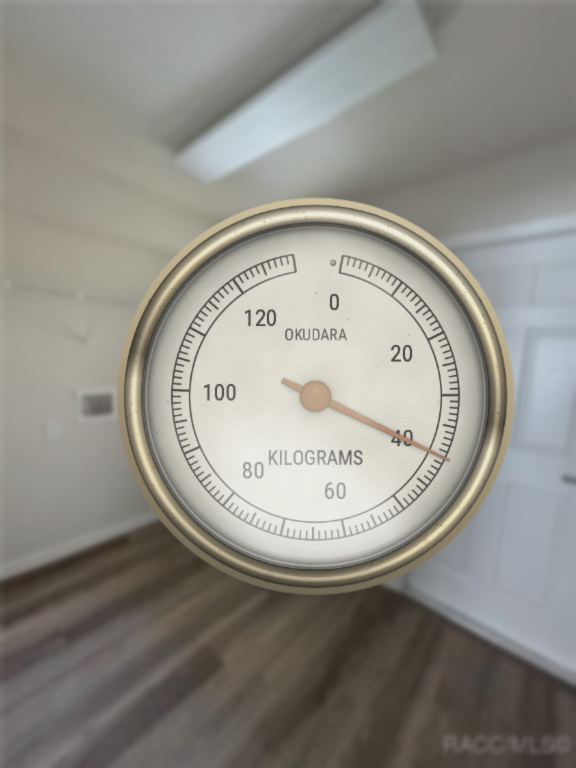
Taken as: 40
